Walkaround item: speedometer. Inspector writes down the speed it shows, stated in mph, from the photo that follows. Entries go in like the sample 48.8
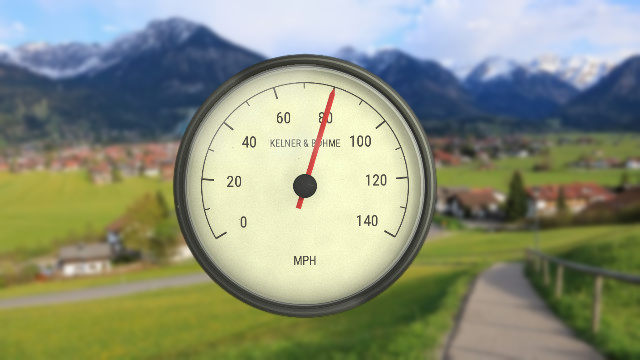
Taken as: 80
